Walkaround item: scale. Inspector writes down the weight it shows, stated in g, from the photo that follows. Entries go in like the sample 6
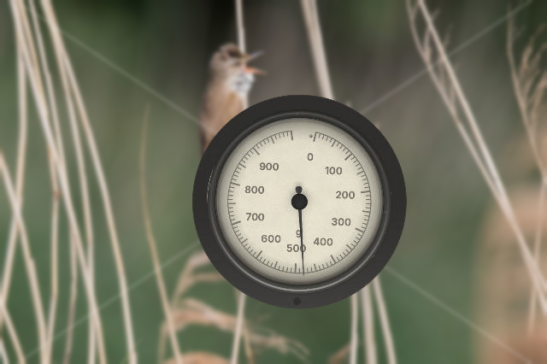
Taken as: 480
